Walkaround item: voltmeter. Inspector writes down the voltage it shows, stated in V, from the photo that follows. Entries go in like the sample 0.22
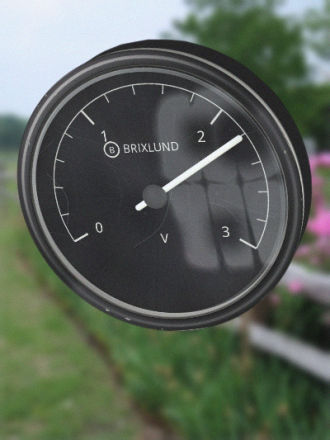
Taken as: 2.2
